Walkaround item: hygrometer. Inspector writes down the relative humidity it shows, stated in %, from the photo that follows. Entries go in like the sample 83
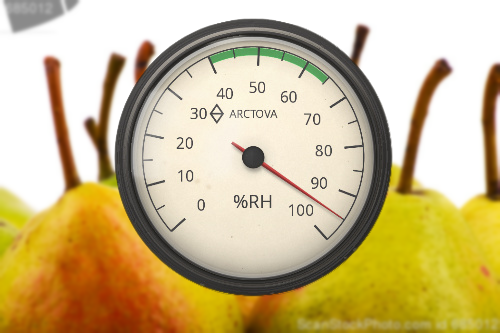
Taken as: 95
